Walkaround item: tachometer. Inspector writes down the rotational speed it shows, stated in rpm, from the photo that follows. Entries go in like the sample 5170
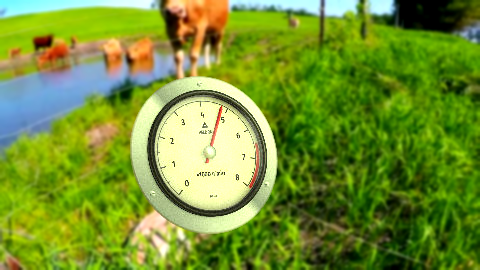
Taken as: 4750
